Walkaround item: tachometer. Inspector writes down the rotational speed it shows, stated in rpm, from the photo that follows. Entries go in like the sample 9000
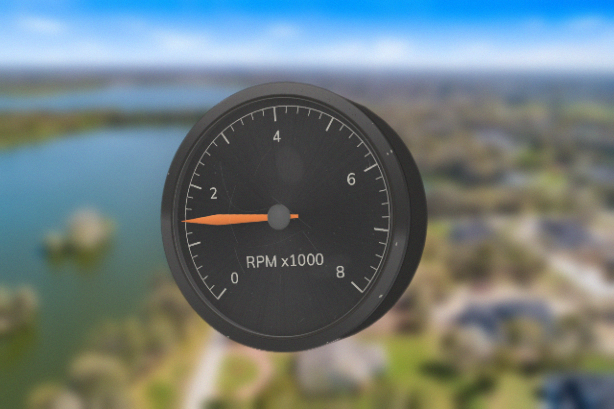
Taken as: 1400
